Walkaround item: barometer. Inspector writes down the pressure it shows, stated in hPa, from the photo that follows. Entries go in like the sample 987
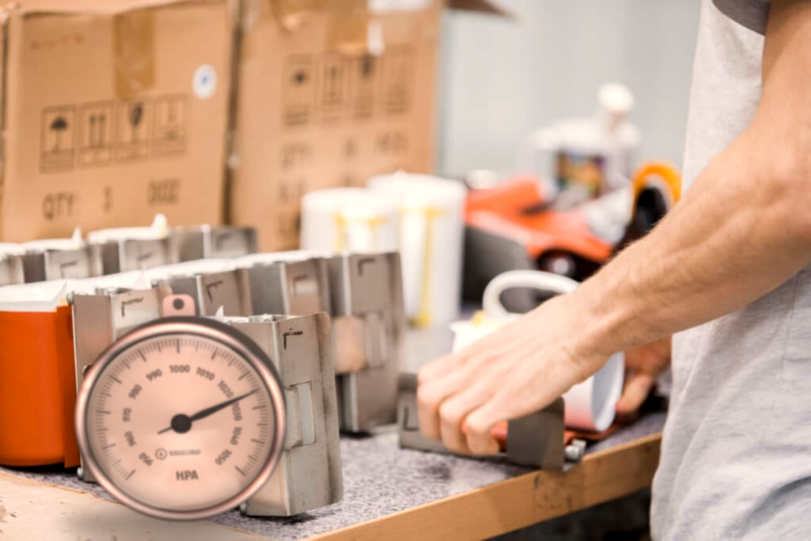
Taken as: 1025
